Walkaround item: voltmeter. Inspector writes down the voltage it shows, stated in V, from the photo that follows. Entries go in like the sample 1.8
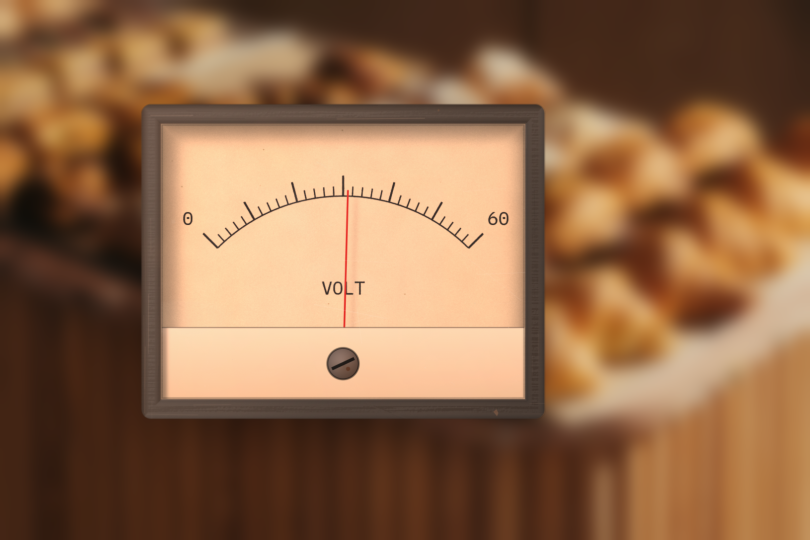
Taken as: 31
